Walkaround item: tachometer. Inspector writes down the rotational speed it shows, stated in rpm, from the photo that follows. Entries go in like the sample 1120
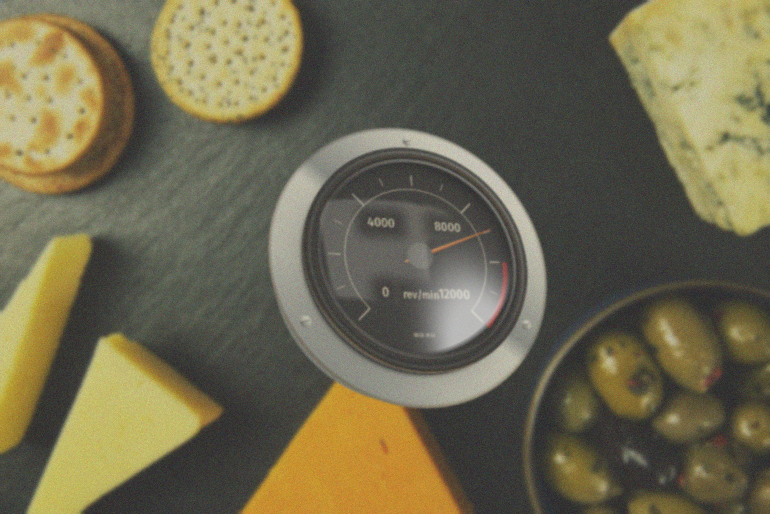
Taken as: 9000
